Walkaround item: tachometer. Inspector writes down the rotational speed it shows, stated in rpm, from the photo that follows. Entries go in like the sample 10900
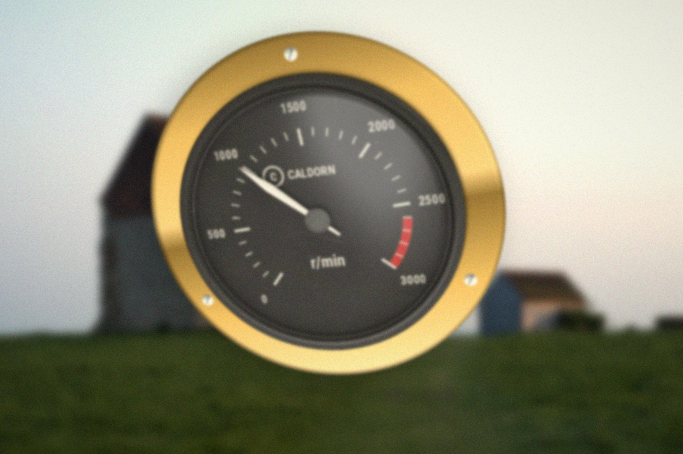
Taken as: 1000
